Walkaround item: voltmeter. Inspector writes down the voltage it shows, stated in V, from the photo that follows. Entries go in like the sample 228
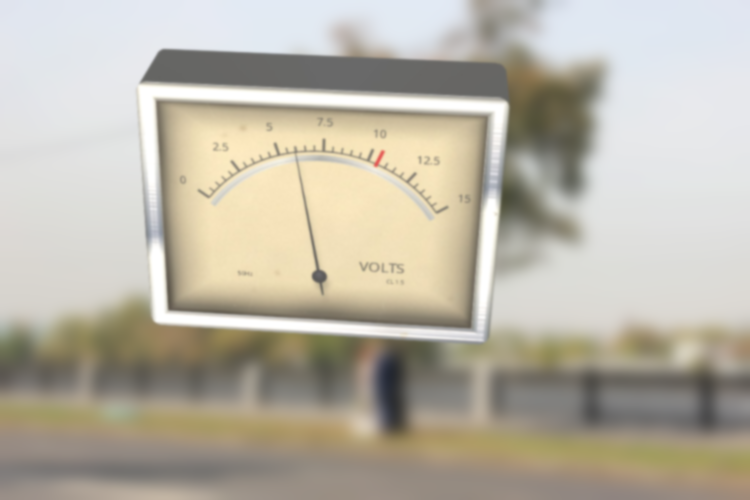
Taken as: 6
